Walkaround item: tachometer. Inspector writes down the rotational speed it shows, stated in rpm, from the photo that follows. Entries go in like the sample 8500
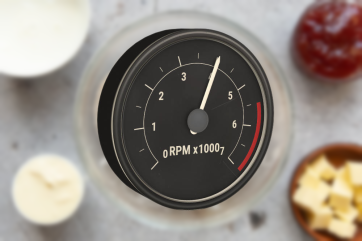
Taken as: 4000
